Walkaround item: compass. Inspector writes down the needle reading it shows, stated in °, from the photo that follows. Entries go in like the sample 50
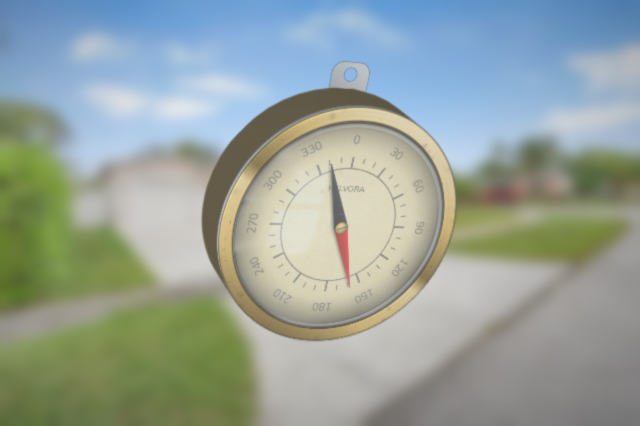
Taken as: 160
